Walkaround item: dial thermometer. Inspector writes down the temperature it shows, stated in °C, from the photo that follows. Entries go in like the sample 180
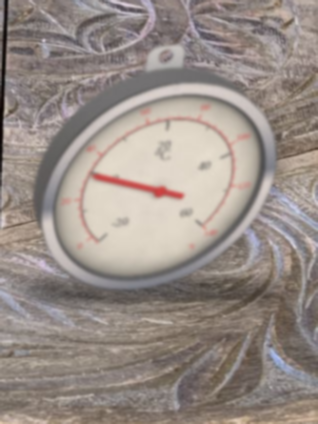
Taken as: 0
